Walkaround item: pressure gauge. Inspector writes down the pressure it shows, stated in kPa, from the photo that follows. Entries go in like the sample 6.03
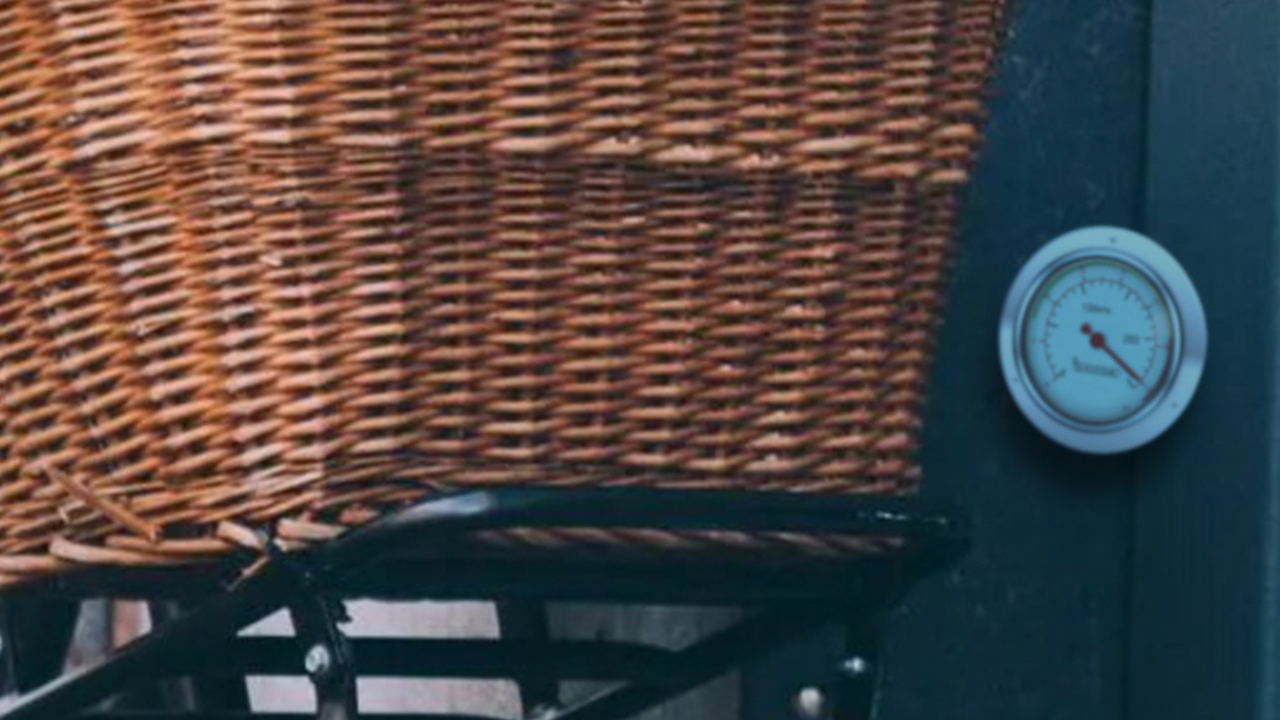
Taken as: 240
